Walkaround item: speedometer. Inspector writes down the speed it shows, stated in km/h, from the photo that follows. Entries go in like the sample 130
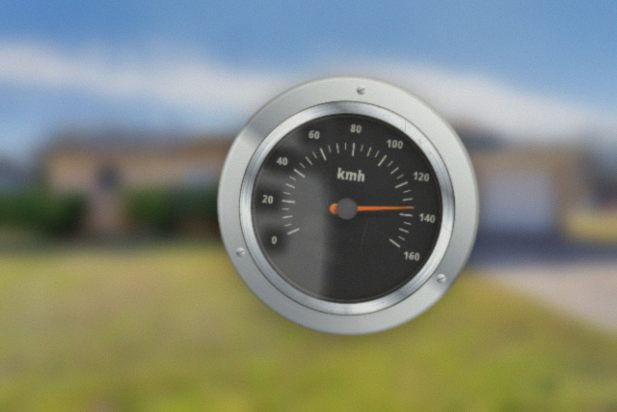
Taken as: 135
